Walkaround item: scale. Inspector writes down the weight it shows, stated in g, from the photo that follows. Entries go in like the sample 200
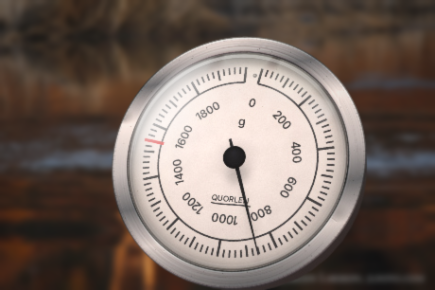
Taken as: 860
